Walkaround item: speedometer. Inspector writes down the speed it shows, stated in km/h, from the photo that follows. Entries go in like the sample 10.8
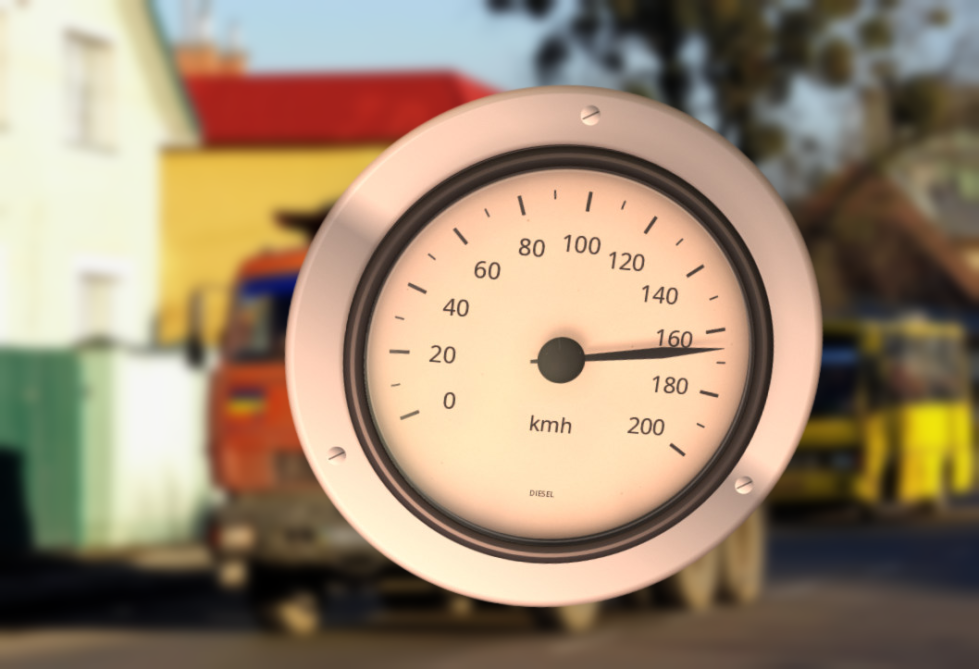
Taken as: 165
